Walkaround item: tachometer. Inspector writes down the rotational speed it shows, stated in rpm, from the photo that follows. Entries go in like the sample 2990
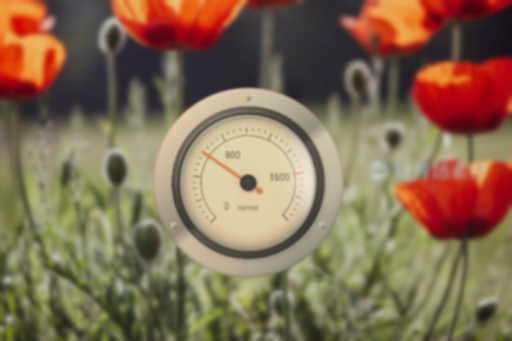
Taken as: 600
